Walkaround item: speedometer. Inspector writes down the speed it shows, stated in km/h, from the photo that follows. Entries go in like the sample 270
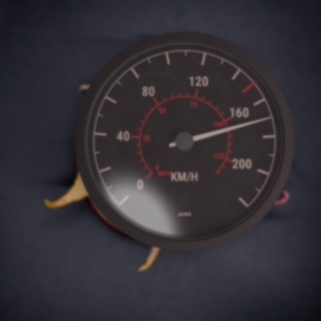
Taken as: 170
